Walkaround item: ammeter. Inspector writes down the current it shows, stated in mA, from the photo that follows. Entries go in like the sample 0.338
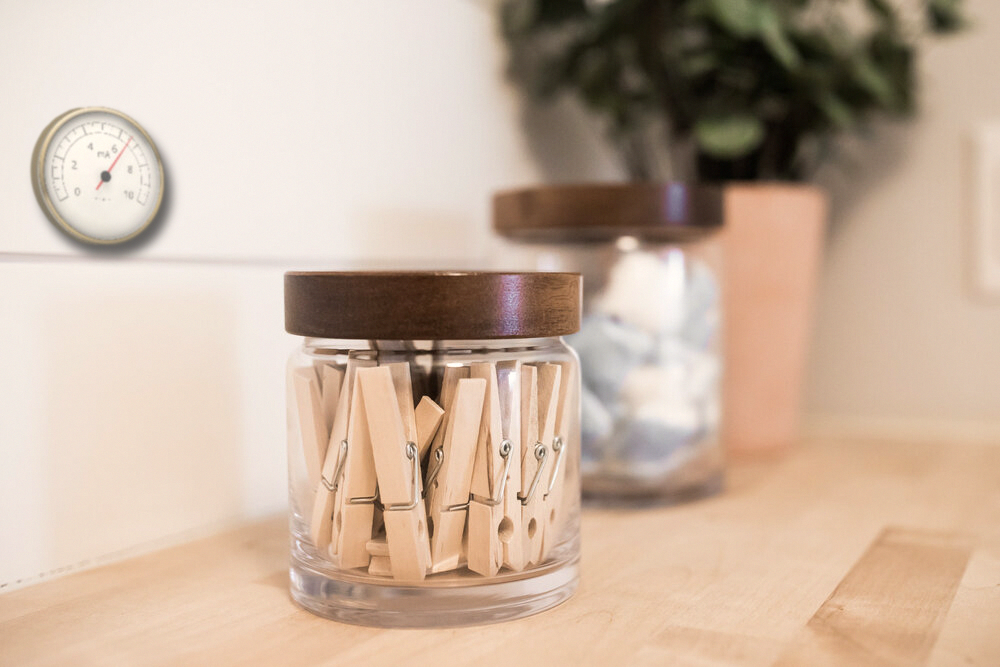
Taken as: 6.5
